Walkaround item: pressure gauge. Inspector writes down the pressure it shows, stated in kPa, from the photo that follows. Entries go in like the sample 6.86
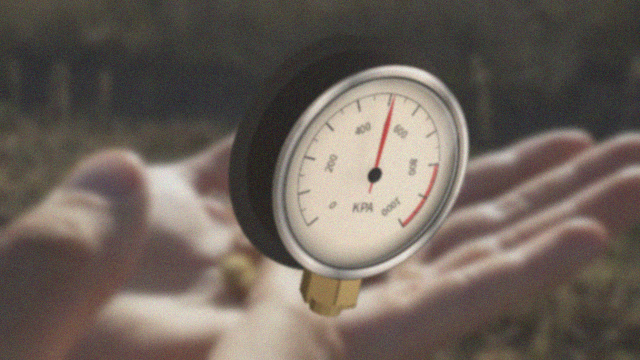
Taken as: 500
